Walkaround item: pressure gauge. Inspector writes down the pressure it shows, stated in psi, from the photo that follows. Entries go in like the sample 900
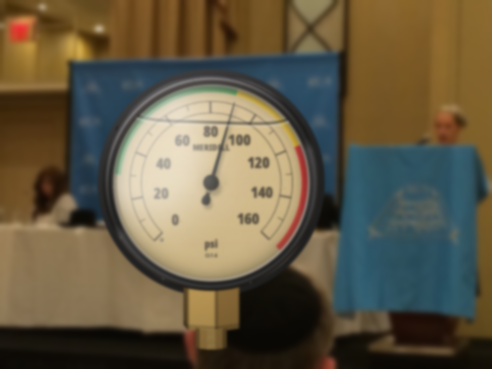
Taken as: 90
